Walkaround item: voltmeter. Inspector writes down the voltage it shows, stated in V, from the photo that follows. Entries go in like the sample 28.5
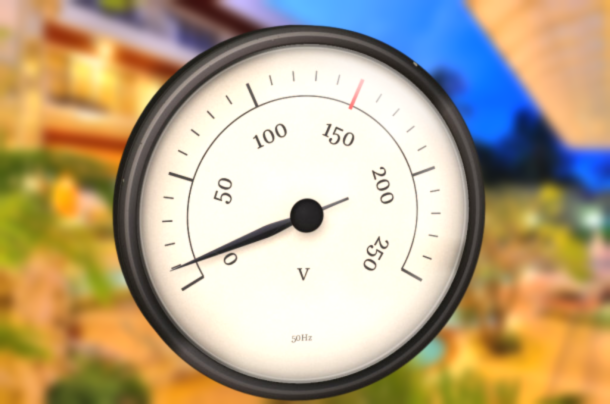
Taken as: 10
